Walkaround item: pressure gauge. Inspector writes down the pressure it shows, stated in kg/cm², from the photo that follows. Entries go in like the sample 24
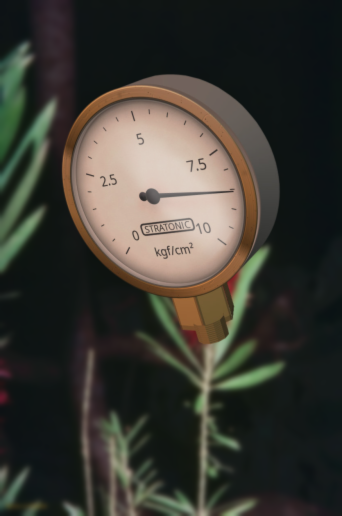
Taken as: 8.5
